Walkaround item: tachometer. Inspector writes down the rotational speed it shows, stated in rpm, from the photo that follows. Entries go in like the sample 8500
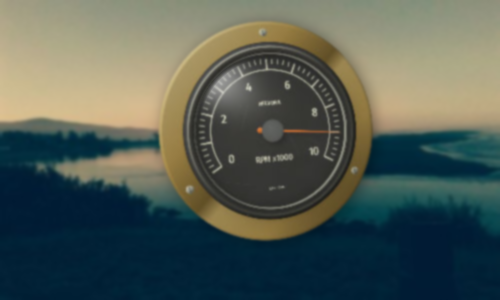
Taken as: 9000
